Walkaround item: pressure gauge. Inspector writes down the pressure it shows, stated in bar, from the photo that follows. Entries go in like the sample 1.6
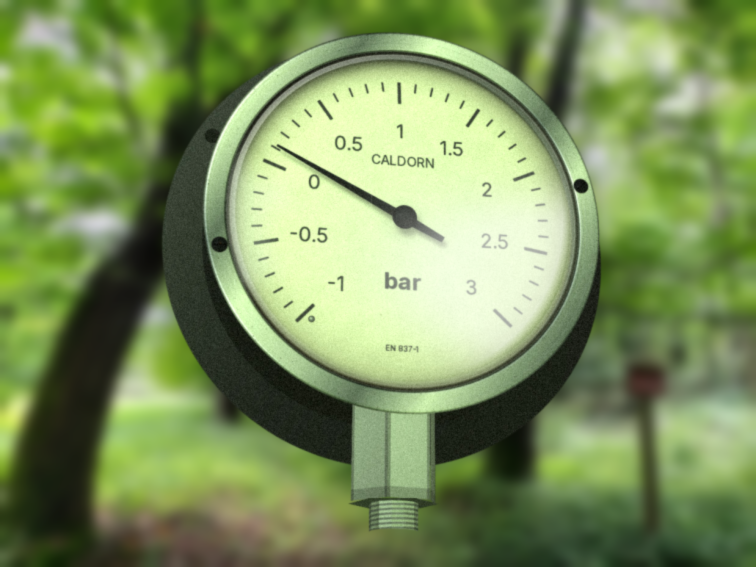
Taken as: 0.1
